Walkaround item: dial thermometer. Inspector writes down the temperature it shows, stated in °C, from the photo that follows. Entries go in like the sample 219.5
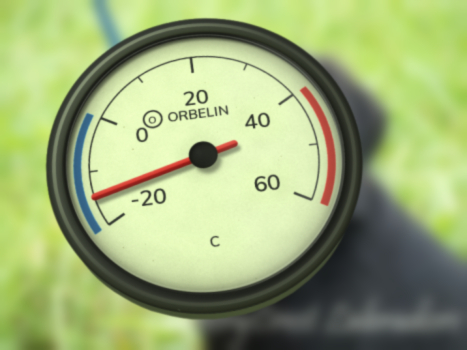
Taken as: -15
